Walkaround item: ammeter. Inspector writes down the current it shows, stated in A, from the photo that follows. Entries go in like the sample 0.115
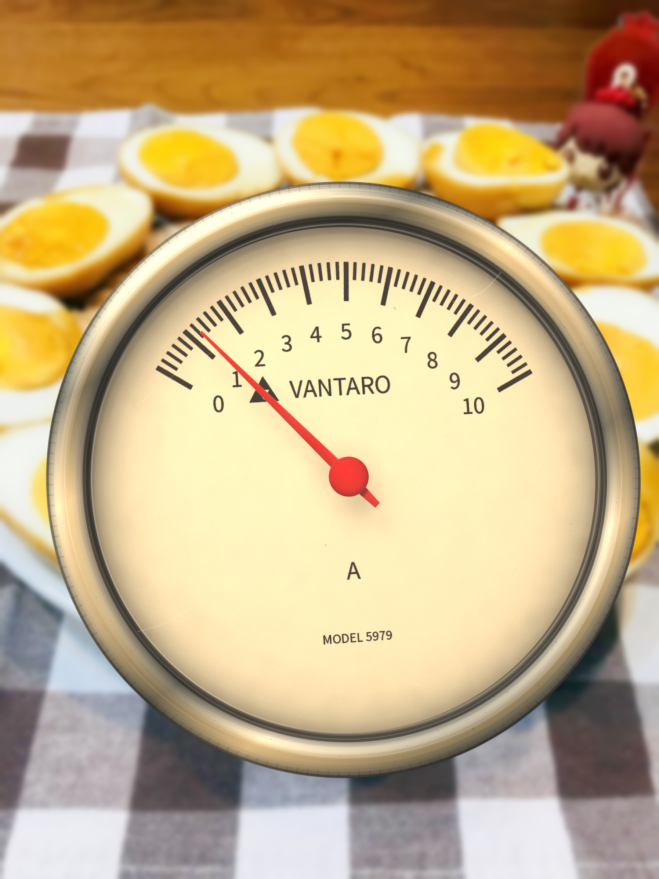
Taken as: 1.2
